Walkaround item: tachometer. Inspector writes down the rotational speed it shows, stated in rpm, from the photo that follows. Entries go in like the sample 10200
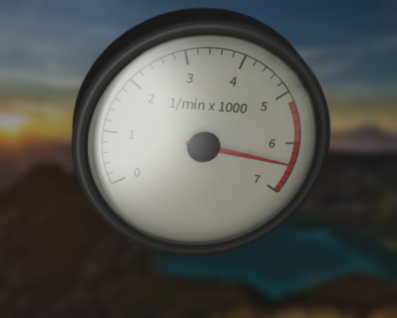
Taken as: 6400
